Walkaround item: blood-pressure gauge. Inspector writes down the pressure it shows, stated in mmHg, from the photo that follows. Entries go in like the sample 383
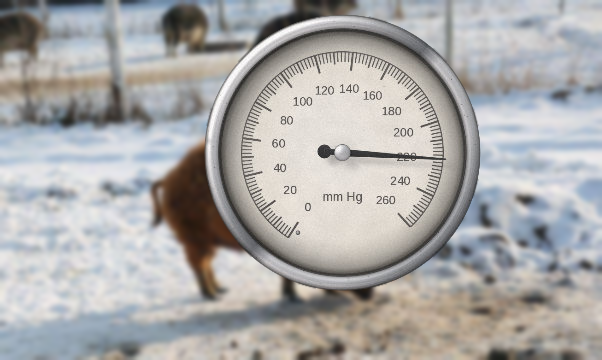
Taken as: 220
